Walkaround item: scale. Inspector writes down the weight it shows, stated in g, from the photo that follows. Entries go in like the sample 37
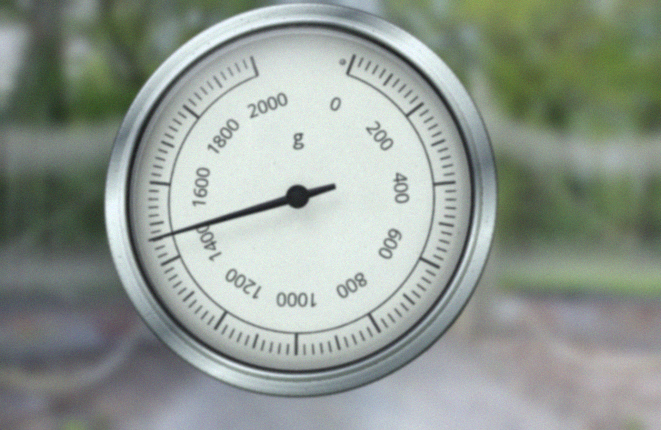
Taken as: 1460
